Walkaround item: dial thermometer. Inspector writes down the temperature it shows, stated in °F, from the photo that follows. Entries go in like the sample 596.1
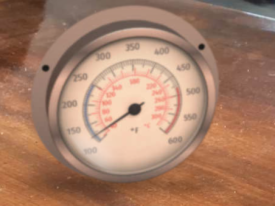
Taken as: 125
